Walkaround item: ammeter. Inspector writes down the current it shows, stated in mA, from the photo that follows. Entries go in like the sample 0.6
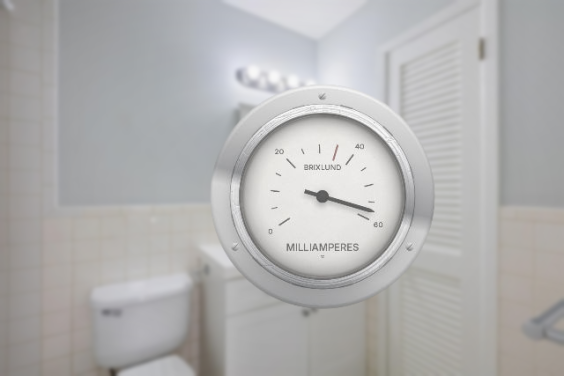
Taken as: 57.5
